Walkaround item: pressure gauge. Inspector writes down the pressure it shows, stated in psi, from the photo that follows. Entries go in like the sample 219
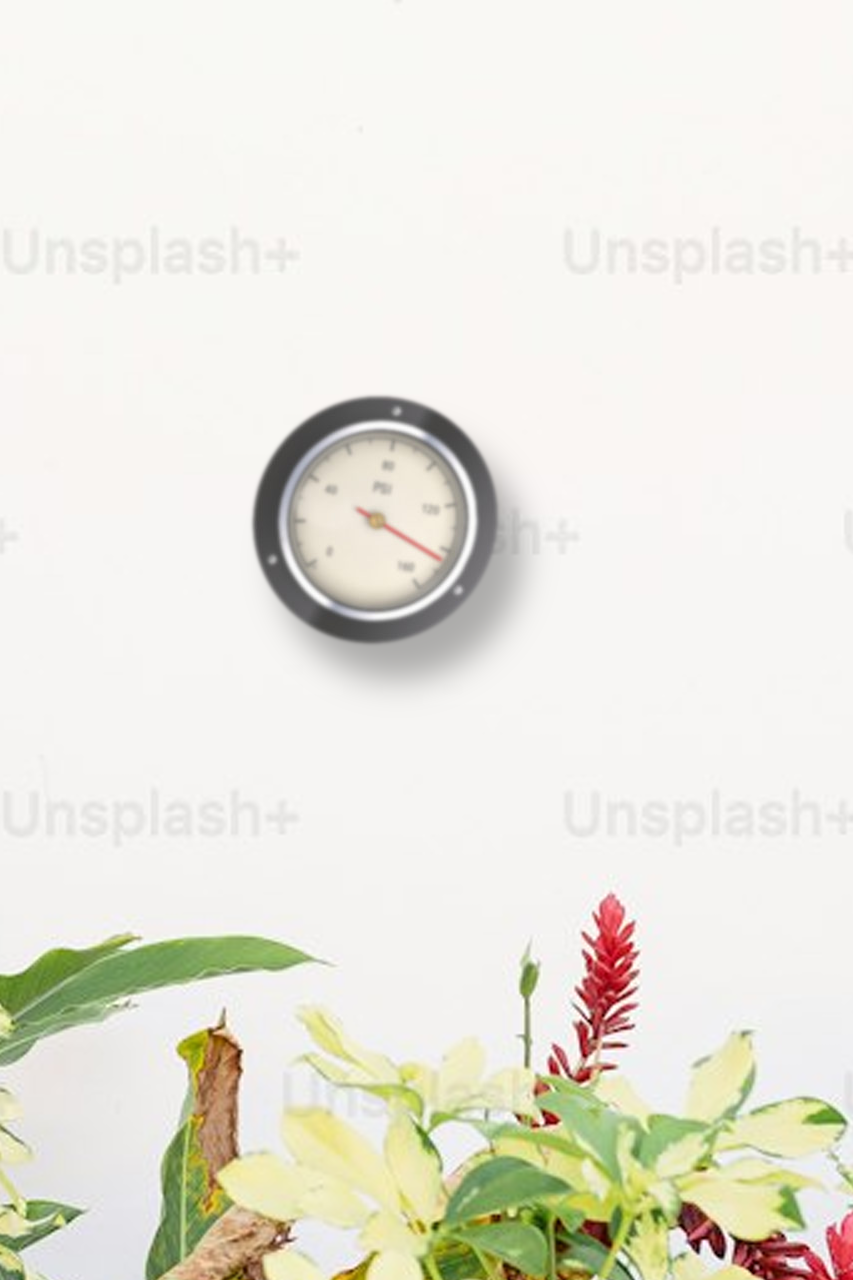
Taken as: 145
